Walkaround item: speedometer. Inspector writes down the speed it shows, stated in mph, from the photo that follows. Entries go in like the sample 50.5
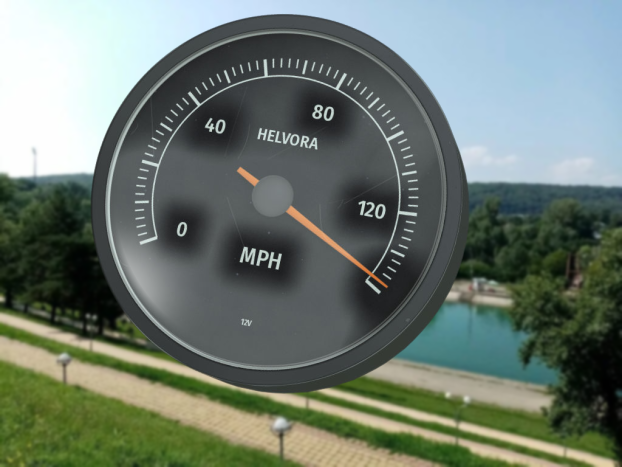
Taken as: 138
